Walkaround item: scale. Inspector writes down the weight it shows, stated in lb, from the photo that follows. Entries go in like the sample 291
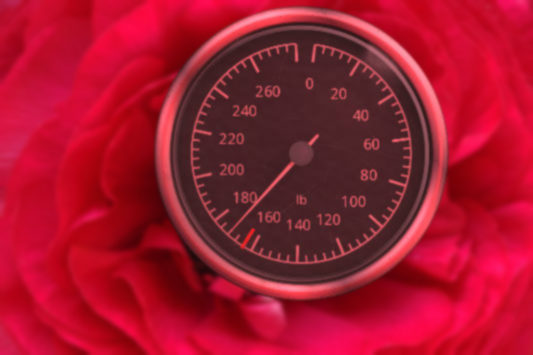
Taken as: 172
